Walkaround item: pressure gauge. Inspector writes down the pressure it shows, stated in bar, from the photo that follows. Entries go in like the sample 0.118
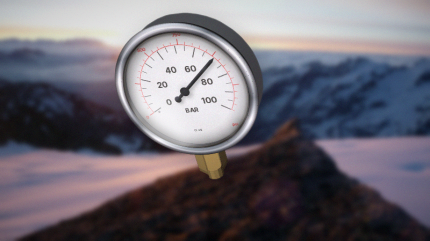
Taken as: 70
